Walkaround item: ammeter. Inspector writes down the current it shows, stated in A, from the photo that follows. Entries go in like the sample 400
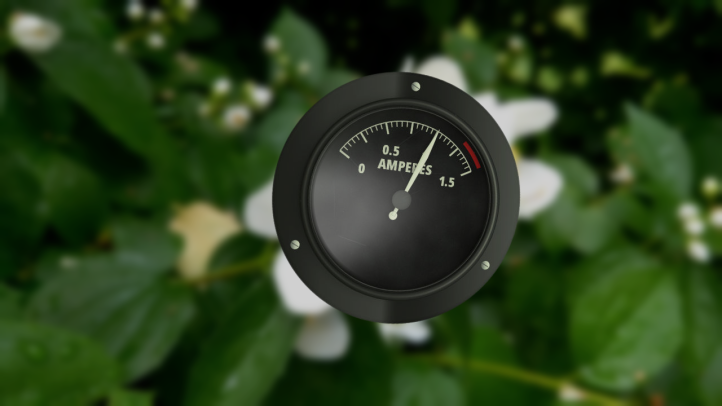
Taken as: 1
